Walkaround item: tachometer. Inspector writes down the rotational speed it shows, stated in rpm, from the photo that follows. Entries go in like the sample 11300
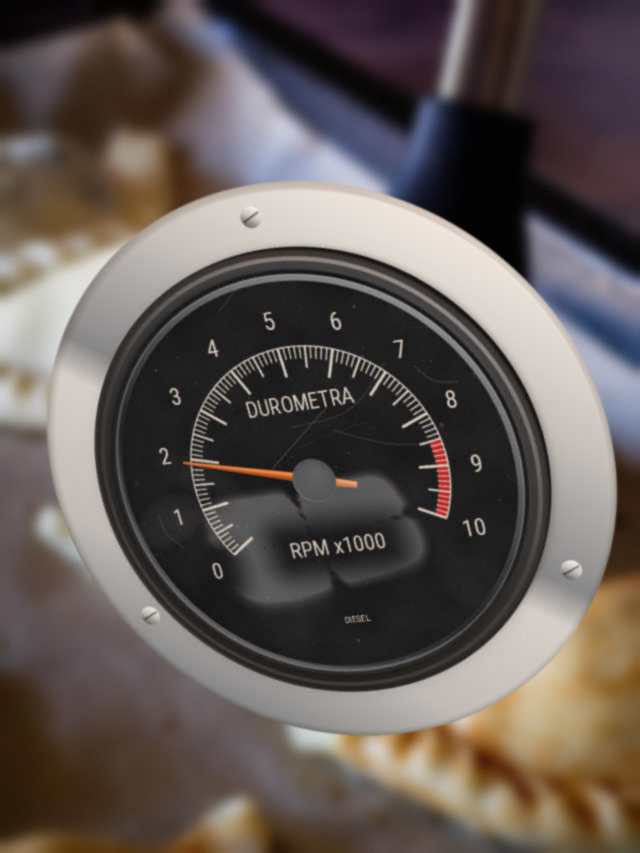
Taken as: 2000
